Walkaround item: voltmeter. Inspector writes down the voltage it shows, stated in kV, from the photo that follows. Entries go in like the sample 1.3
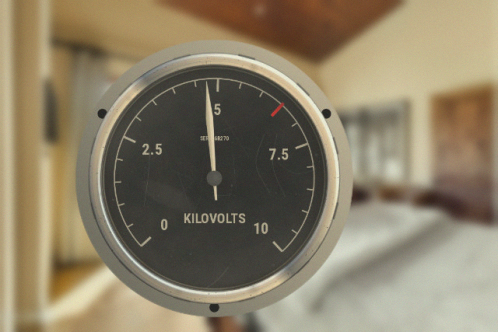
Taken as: 4.75
